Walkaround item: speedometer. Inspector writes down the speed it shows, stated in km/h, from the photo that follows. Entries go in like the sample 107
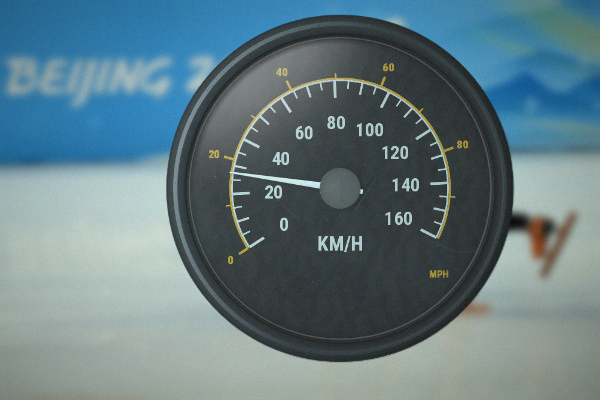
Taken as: 27.5
